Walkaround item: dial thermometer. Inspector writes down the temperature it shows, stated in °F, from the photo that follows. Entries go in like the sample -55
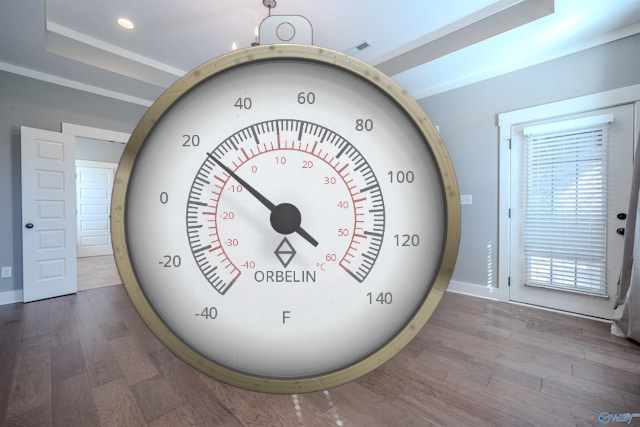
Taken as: 20
